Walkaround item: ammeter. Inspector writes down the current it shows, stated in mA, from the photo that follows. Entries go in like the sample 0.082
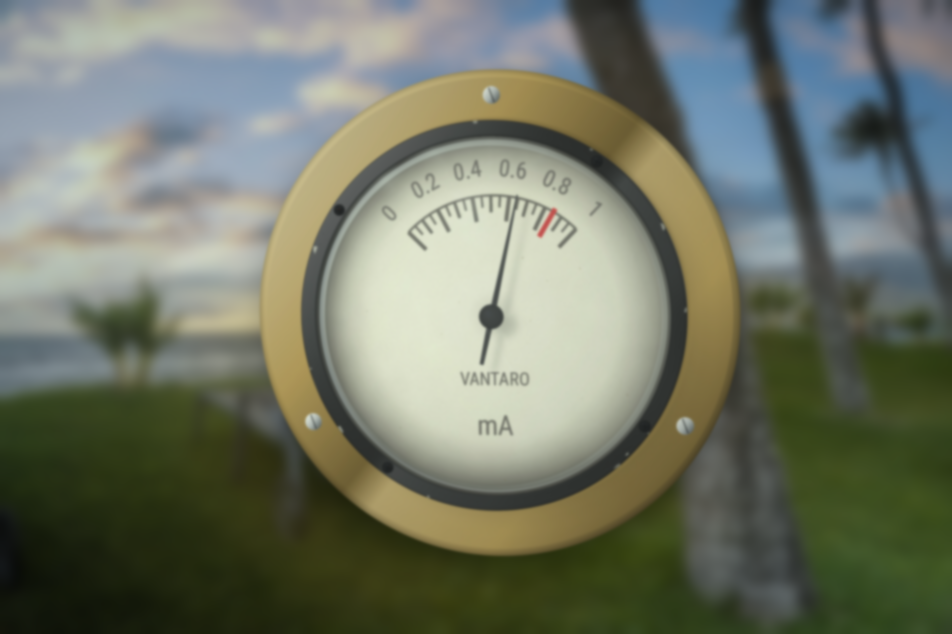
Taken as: 0.65
